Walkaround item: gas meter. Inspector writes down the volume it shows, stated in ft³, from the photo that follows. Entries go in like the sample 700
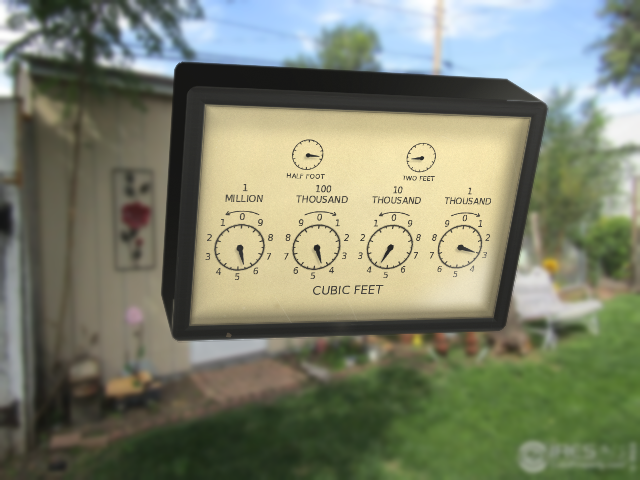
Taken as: 544300
